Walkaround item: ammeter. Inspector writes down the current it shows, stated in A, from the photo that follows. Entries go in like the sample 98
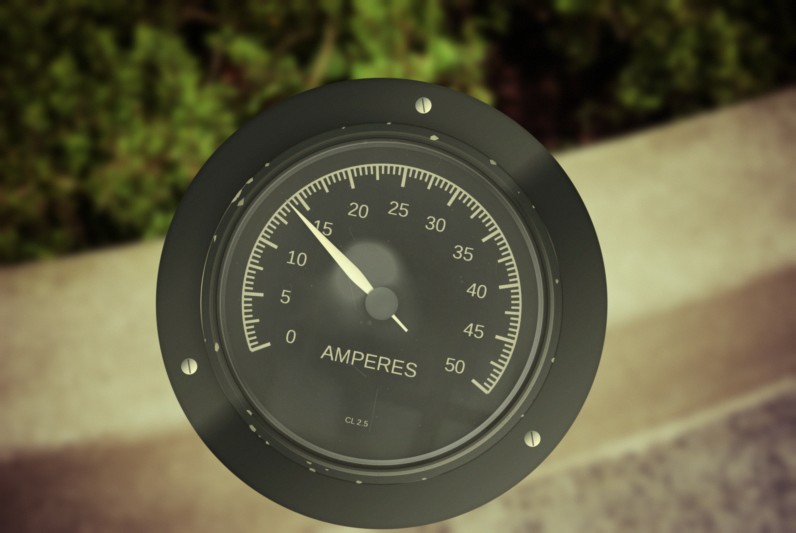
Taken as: 14
